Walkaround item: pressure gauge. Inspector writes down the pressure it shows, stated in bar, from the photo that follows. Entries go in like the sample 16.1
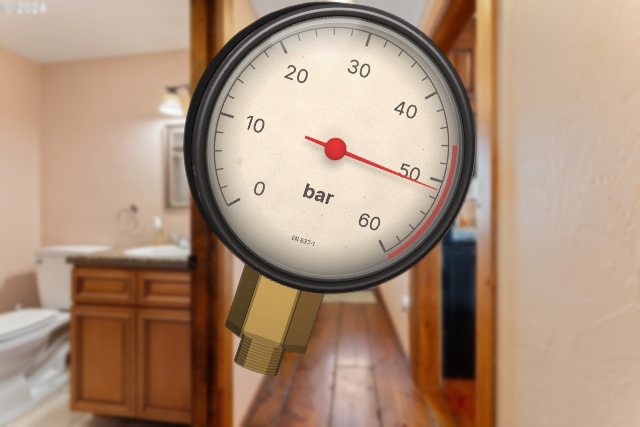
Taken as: 51
